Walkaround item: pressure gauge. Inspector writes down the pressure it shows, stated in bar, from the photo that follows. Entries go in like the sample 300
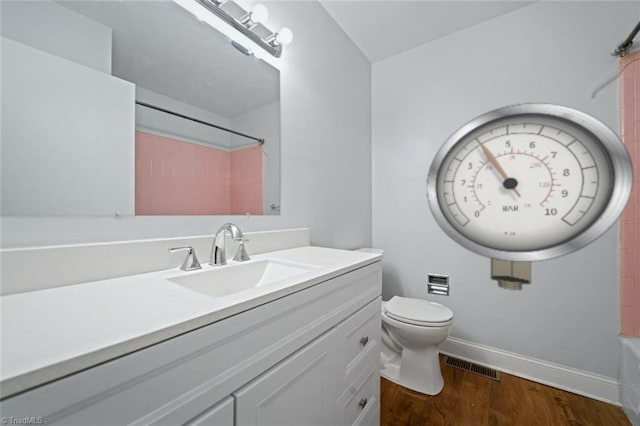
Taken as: 4
